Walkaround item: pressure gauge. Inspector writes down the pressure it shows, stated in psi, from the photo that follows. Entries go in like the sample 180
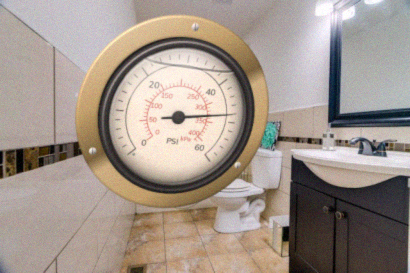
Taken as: 48
